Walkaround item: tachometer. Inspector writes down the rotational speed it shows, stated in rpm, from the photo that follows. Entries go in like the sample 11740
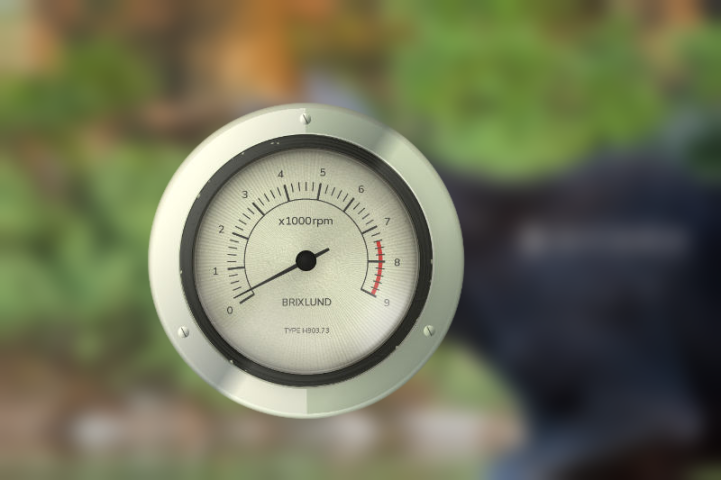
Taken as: 200
